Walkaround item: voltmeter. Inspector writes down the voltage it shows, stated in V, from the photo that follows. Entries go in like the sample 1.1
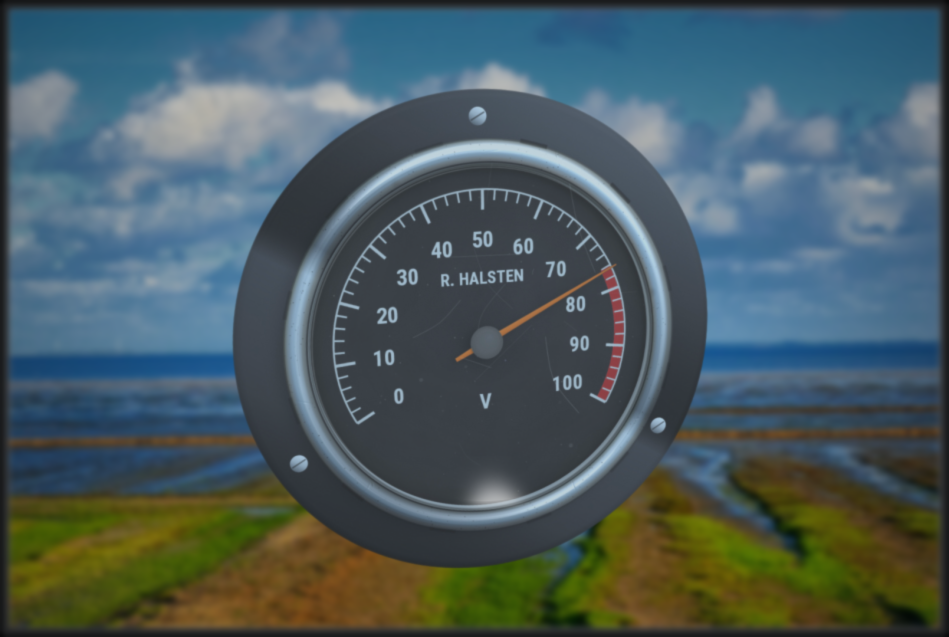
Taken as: 76
